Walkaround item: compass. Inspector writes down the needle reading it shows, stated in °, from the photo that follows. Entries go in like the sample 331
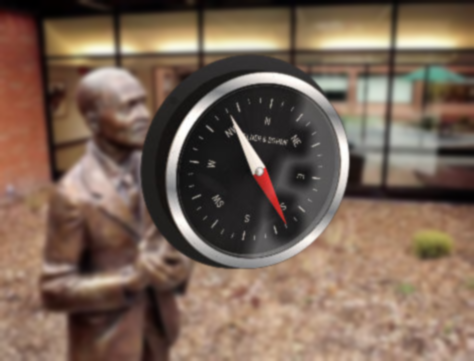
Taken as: 140
